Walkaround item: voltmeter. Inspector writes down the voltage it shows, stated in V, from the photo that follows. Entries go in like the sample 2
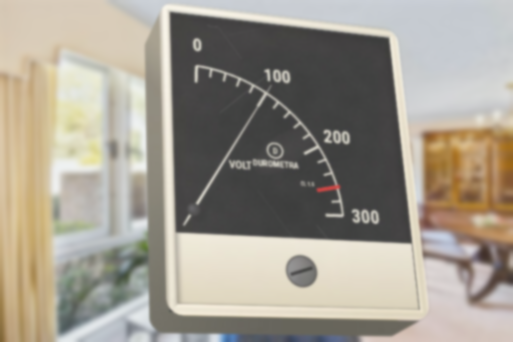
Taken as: 100
